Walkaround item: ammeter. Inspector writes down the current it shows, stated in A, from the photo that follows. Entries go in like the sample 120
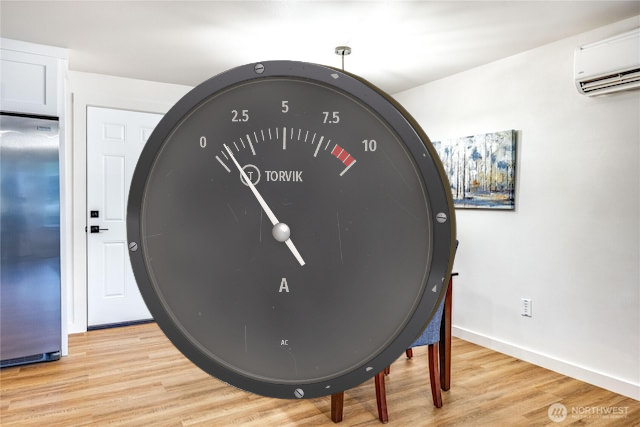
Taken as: 1
